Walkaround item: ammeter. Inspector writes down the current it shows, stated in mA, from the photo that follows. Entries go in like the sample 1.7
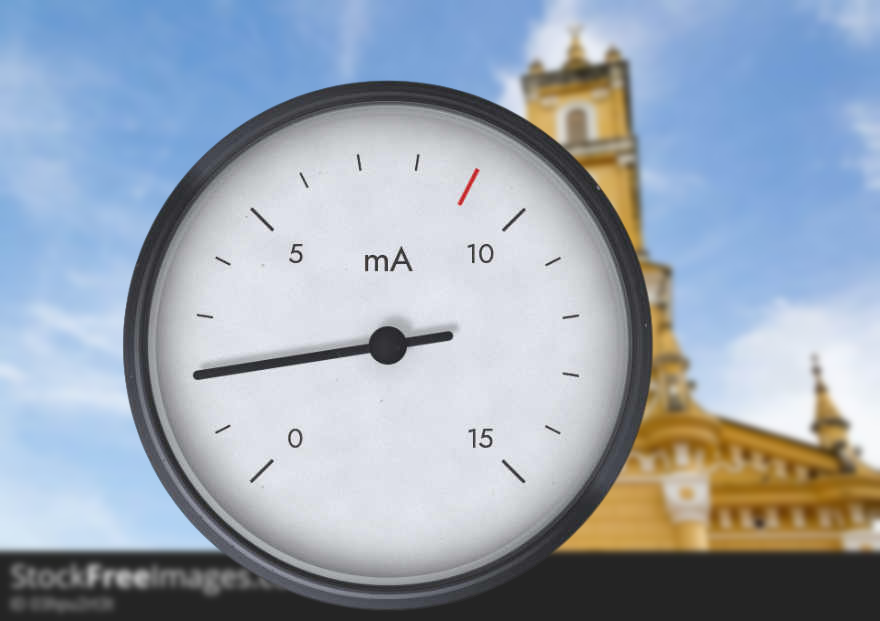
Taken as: 2
